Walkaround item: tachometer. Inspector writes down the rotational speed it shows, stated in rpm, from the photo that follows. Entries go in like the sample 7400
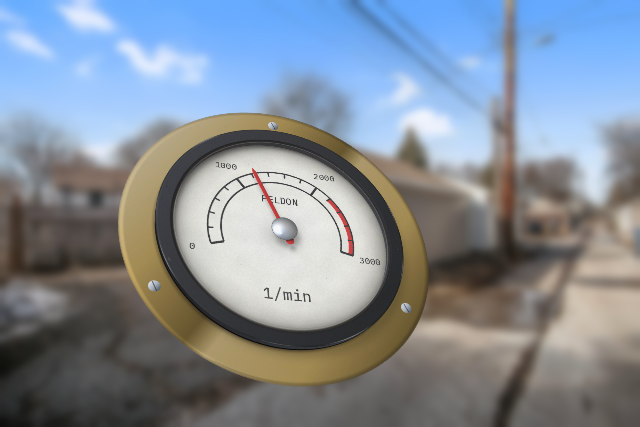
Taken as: 1200
